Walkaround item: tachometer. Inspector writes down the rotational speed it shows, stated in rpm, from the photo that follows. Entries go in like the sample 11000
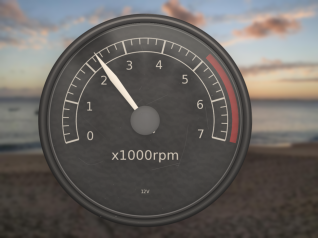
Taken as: 2300
